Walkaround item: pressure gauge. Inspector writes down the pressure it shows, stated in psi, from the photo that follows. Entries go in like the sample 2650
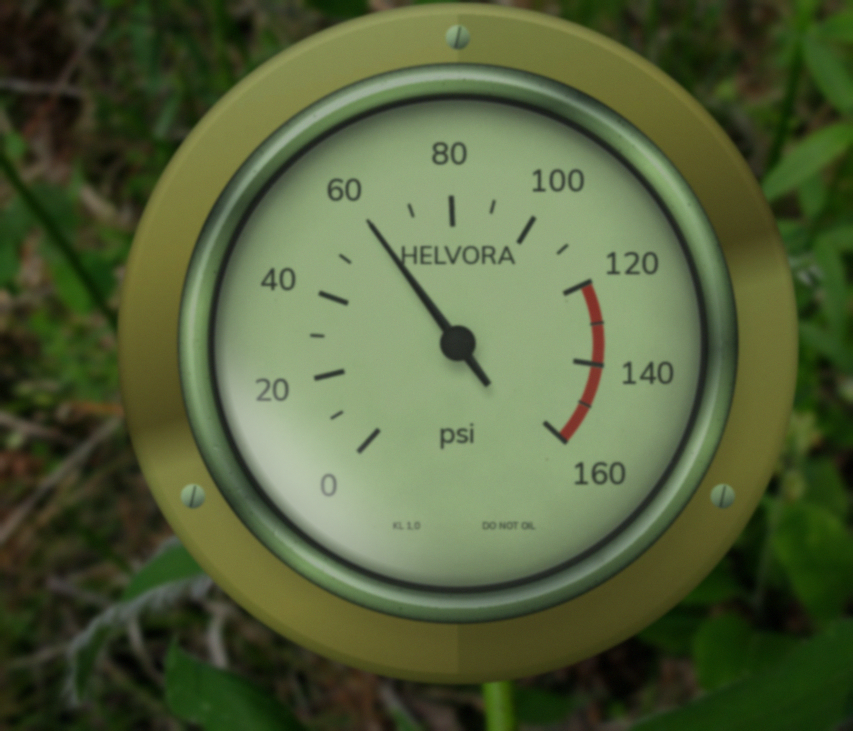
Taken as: 60
